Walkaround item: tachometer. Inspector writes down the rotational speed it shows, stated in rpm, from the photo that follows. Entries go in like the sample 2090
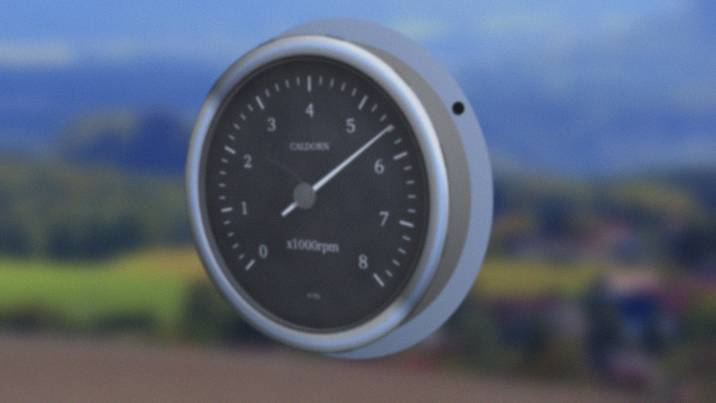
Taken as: 5600
